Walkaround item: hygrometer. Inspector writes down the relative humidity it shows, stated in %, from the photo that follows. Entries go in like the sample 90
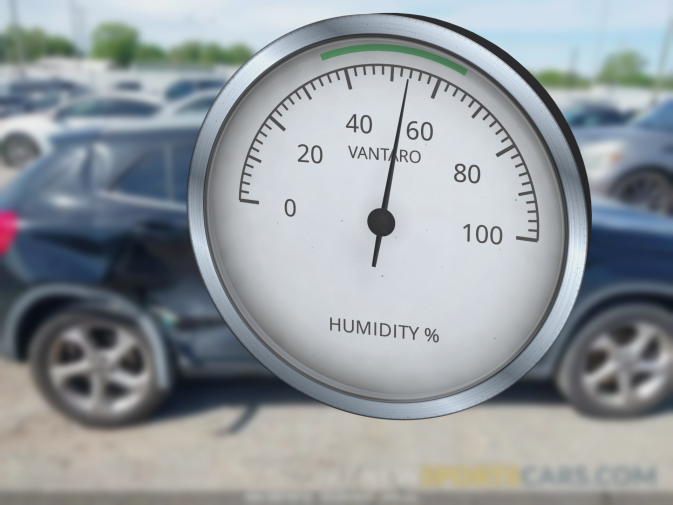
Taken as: 54
